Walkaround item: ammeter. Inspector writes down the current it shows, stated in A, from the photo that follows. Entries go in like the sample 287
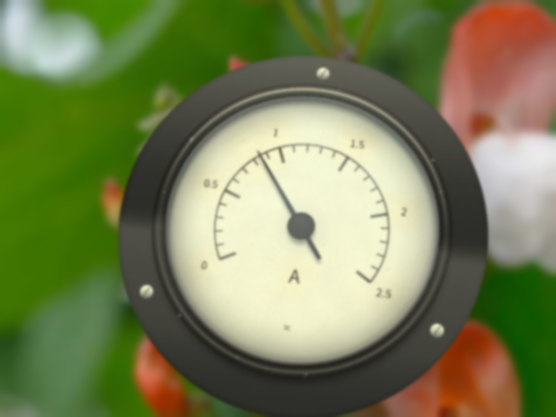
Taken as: 0.85
